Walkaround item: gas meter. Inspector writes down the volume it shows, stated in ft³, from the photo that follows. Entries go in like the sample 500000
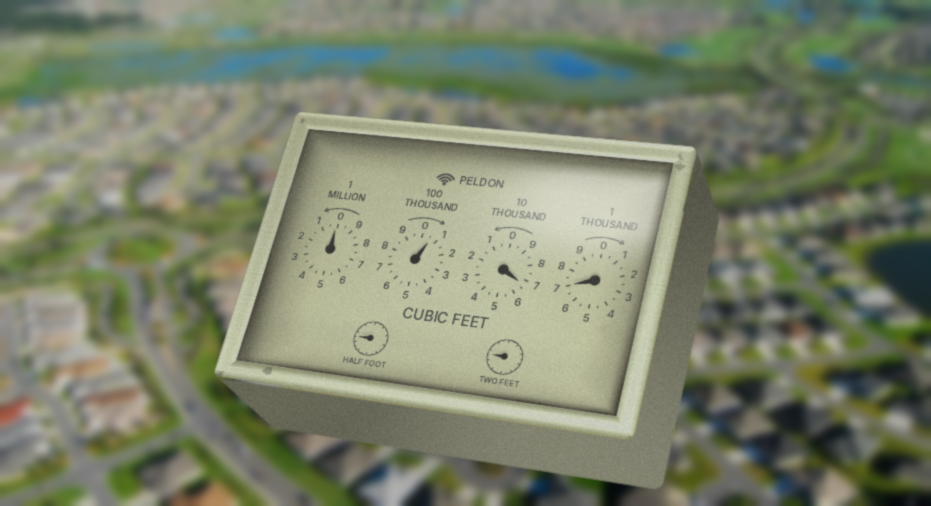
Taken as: 6700
